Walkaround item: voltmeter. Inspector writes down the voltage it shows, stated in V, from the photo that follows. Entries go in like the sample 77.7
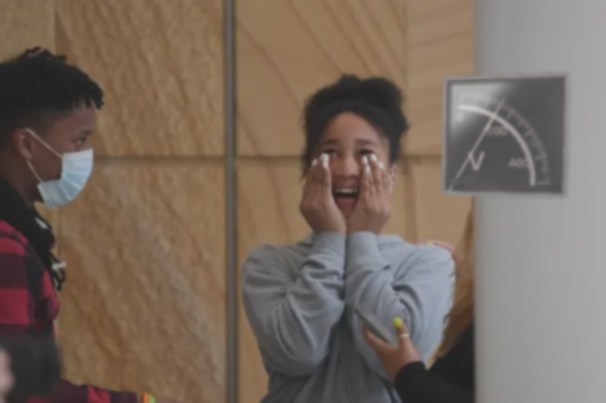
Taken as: 150
